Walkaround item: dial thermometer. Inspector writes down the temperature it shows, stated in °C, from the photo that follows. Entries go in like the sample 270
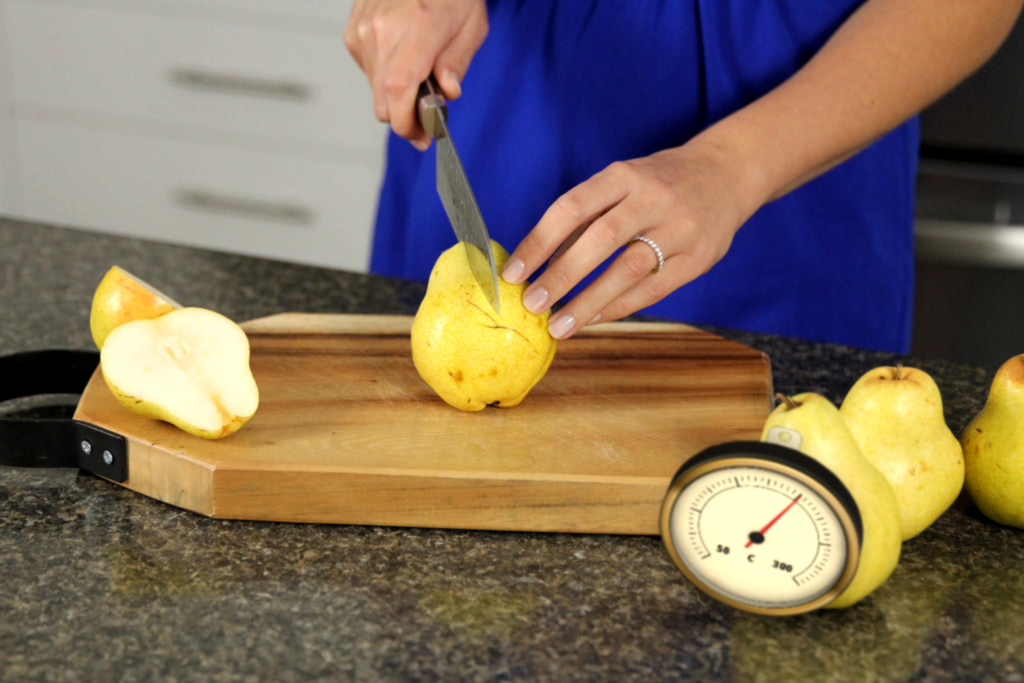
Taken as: 200
